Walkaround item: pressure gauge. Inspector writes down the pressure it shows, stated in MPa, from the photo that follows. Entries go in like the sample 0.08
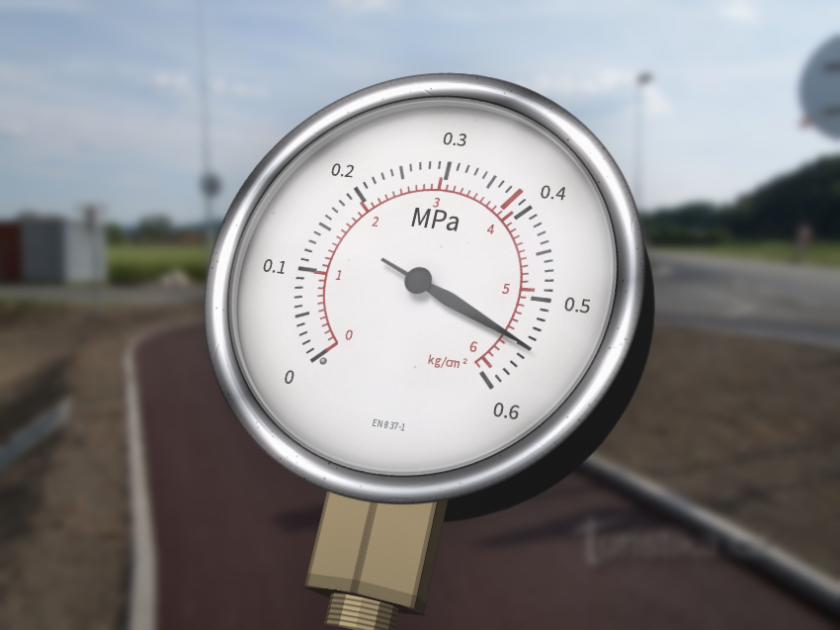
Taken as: 0.55
